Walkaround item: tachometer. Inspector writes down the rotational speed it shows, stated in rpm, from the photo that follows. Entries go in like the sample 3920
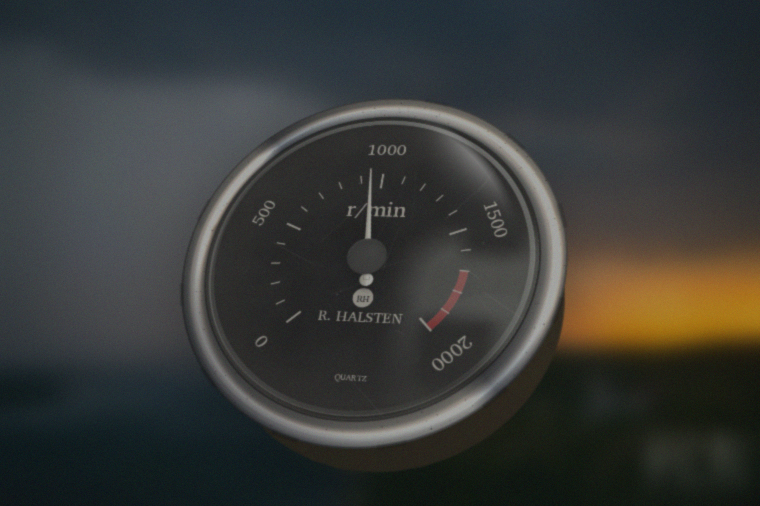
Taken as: 950
